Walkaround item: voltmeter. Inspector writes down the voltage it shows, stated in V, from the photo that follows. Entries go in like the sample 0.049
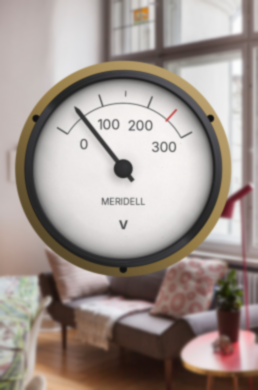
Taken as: 50
